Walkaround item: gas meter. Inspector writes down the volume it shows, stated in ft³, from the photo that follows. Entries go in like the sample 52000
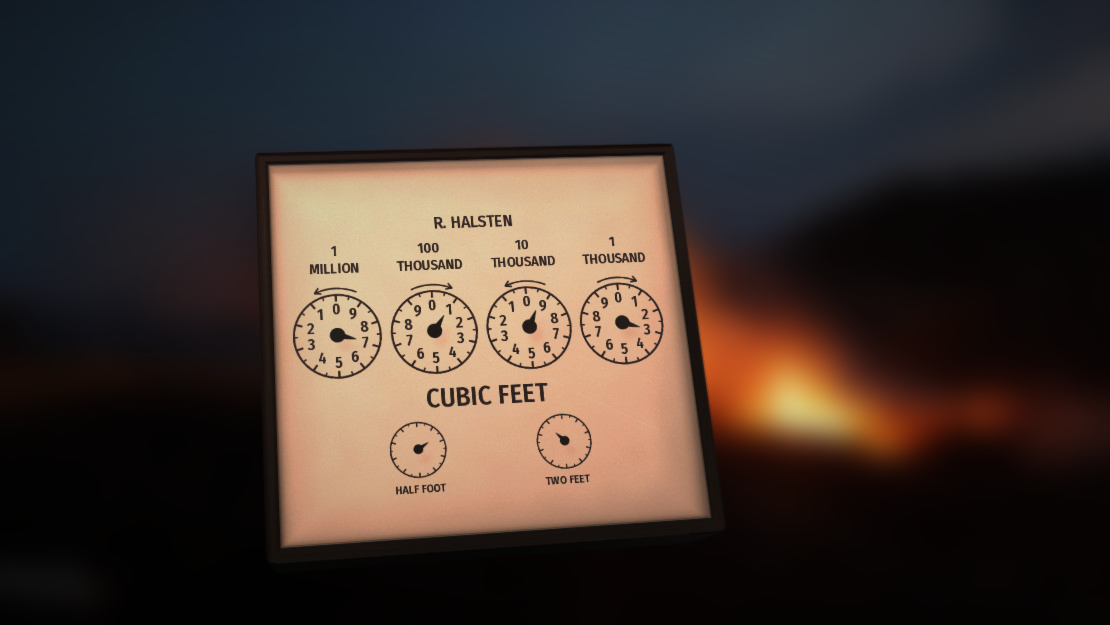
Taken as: 709300
